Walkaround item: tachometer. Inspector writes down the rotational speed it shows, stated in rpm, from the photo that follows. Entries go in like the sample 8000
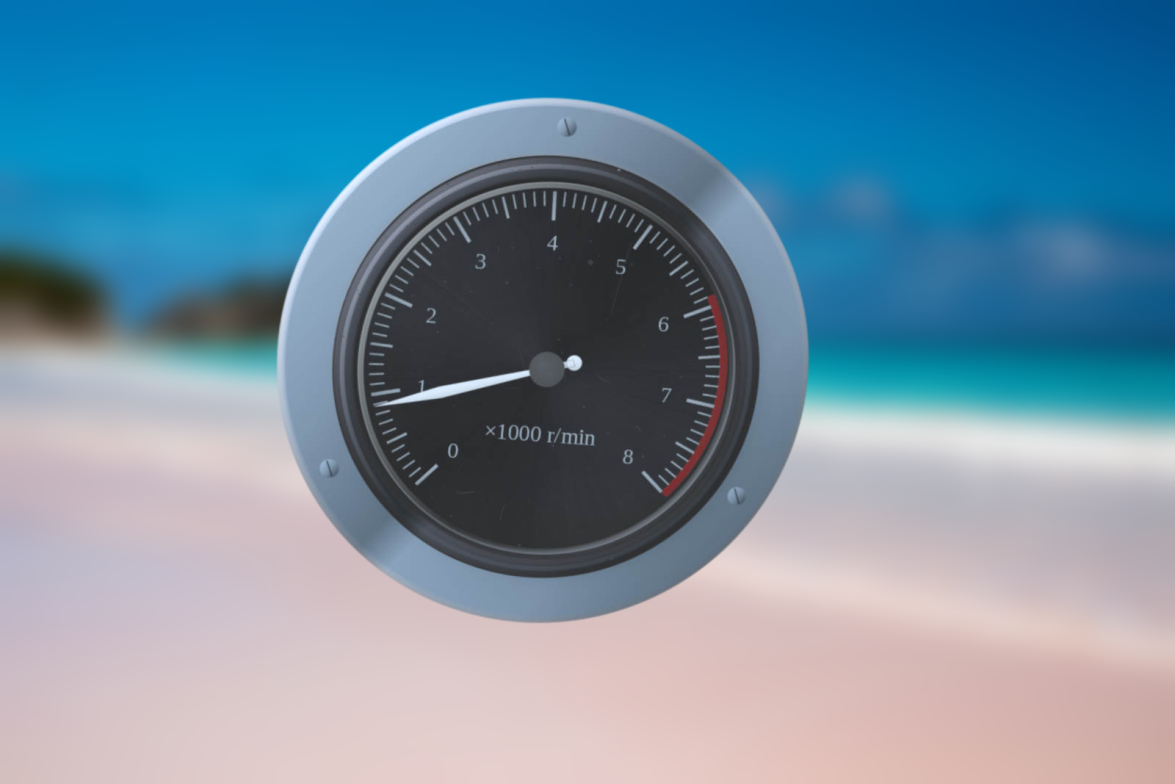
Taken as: 900
